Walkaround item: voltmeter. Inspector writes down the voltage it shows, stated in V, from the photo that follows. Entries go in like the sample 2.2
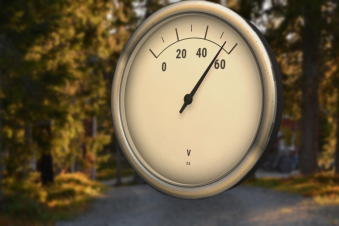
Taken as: 55
